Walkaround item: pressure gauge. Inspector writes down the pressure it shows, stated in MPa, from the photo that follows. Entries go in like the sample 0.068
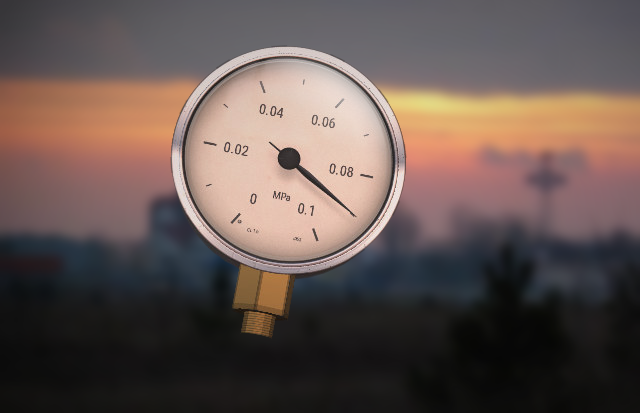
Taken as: 0.09
